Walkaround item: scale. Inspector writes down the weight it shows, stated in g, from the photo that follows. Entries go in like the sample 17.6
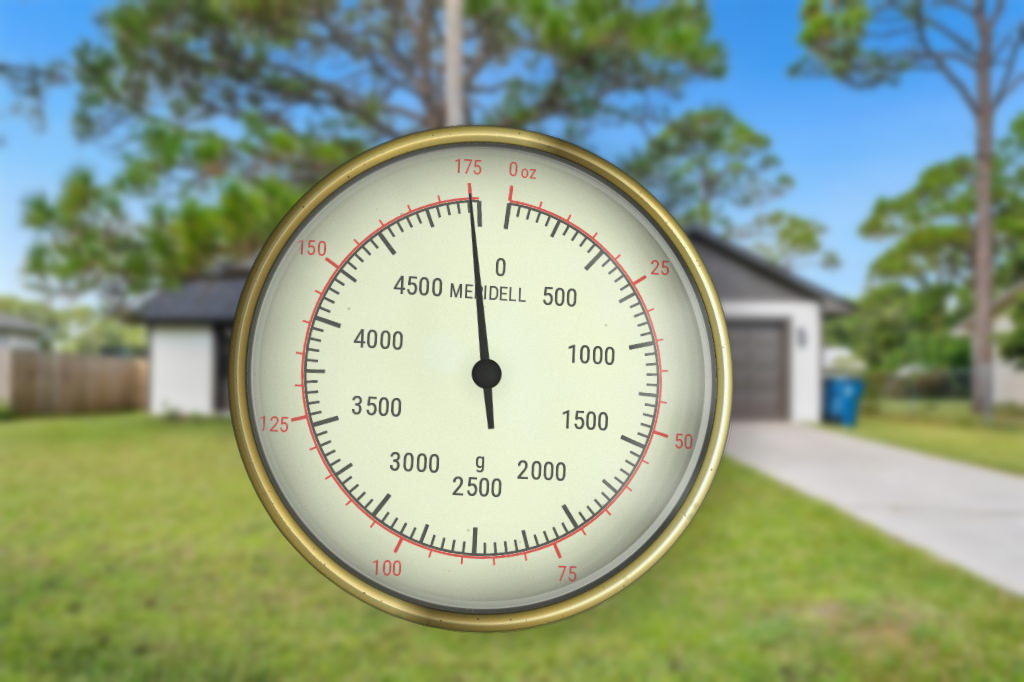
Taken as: 4950
